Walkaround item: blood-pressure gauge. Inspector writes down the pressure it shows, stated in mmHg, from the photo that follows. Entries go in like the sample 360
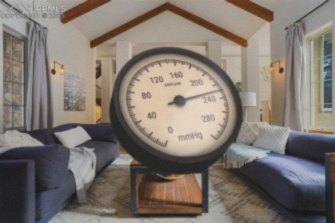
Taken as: 230
